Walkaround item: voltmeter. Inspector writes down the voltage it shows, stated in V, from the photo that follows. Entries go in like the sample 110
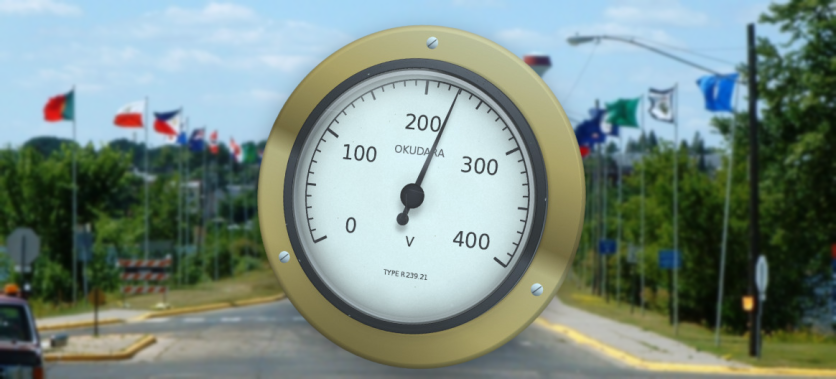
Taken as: 230
